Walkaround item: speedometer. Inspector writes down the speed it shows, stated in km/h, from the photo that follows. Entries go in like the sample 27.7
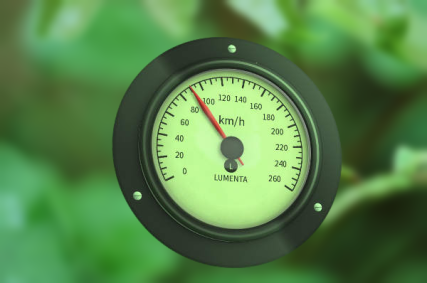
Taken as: 90
